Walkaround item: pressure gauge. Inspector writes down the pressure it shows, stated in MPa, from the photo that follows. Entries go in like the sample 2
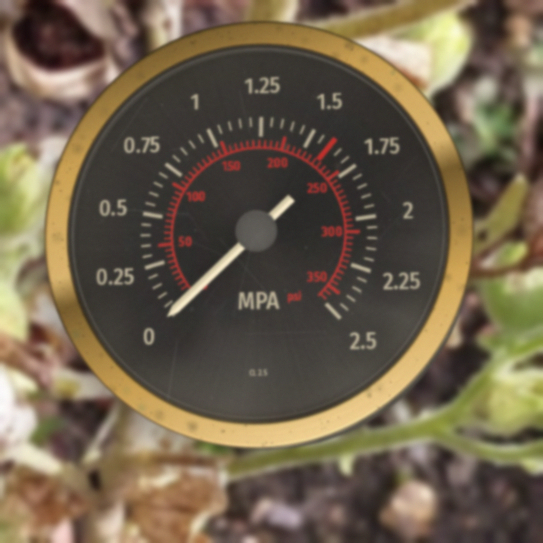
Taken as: 0
